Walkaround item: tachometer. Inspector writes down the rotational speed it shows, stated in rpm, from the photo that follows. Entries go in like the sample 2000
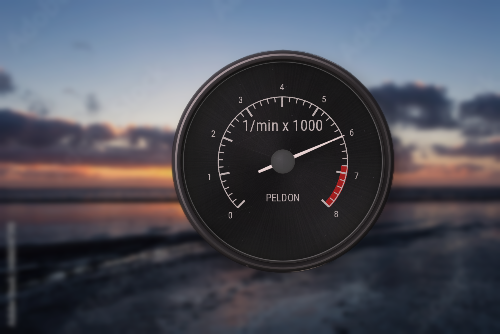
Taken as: 6000
